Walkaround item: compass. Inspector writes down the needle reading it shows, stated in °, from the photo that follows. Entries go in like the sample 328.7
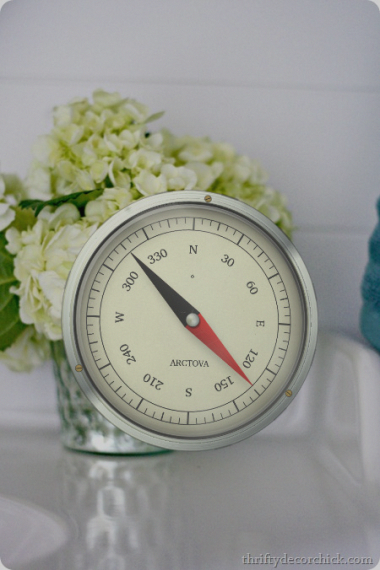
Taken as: 135
